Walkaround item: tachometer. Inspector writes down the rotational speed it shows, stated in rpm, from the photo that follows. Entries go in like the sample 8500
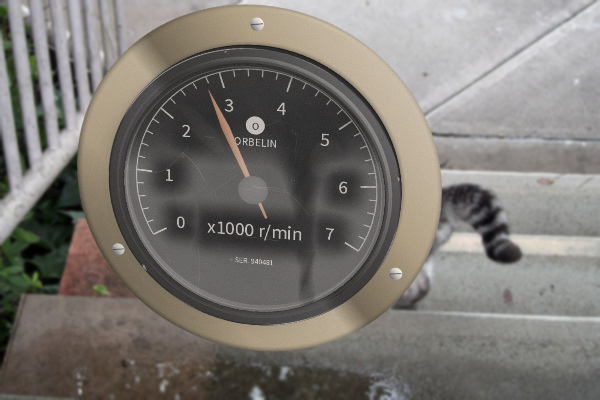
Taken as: 2800
